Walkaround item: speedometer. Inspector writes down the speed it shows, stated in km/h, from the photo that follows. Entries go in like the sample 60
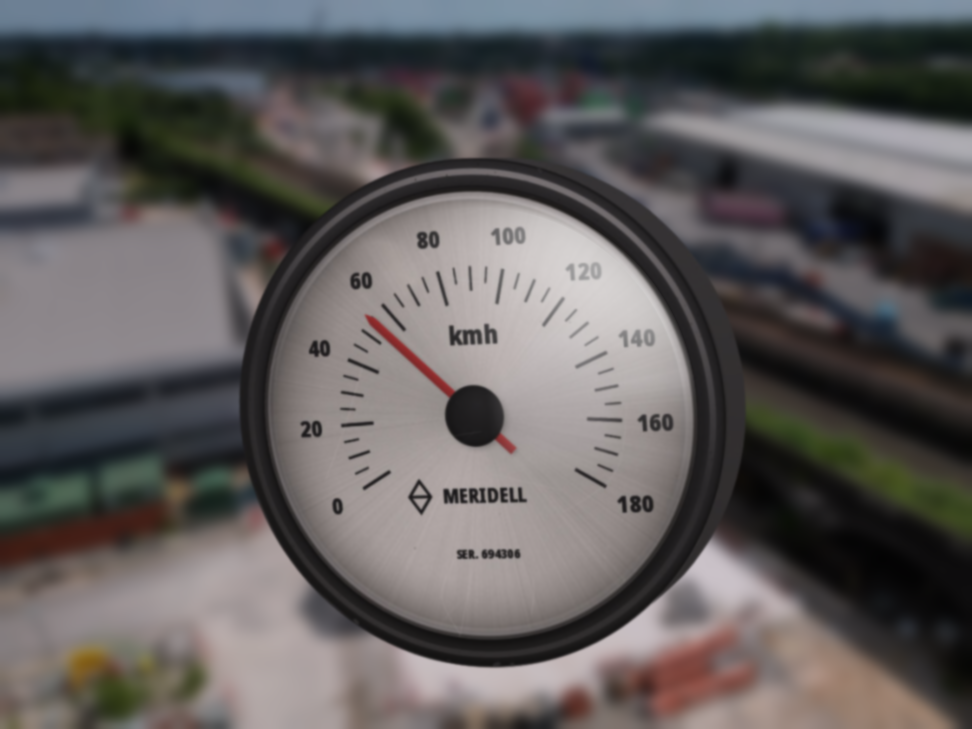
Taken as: 55
